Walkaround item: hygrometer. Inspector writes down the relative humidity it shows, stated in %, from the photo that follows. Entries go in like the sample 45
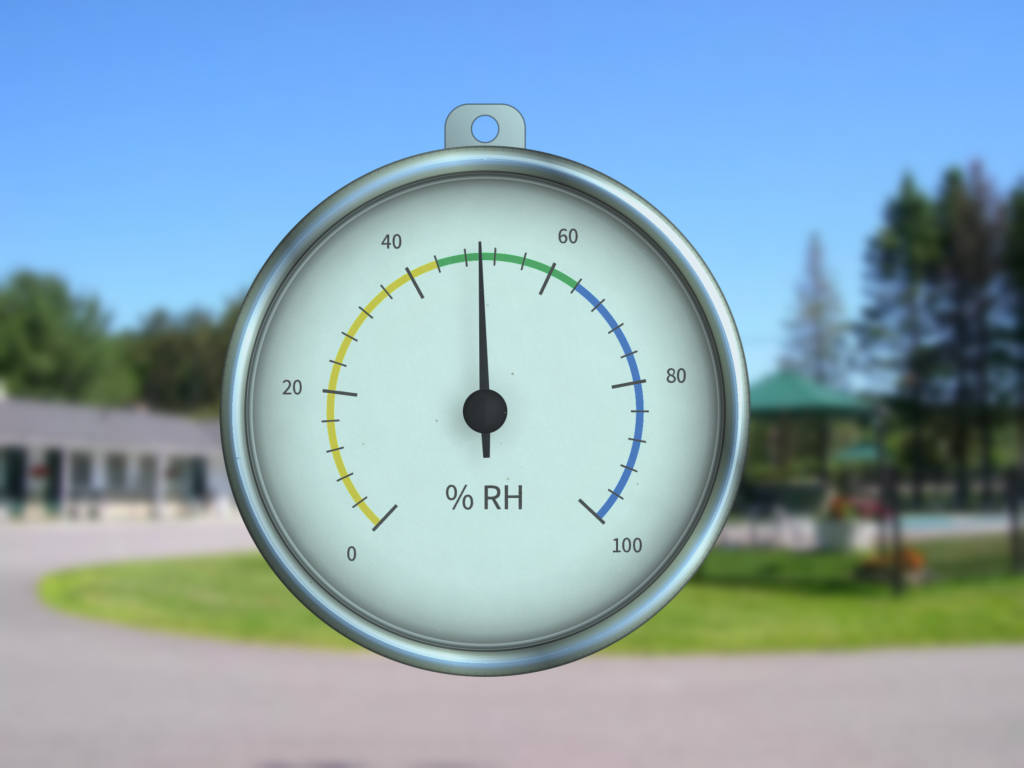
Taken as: 50
